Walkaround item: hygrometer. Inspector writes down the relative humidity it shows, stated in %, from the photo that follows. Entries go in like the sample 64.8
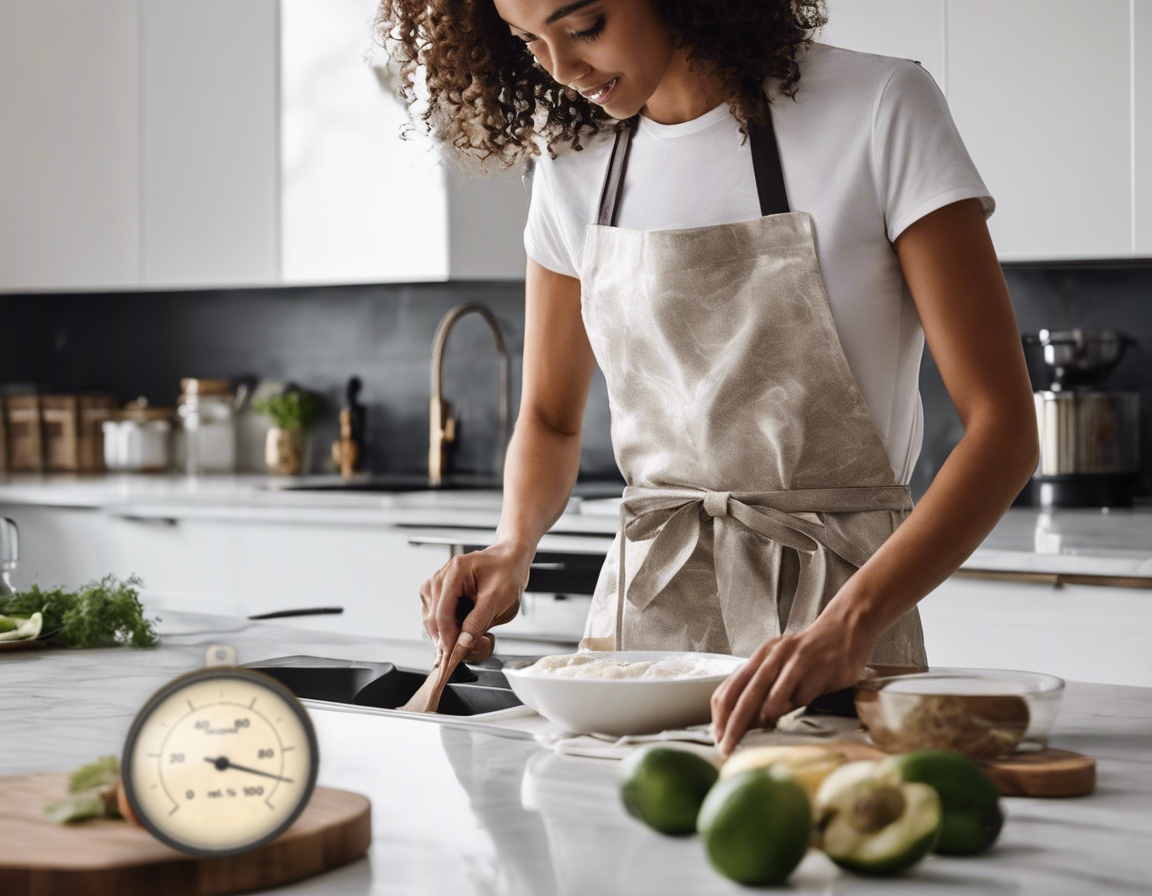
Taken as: 90
